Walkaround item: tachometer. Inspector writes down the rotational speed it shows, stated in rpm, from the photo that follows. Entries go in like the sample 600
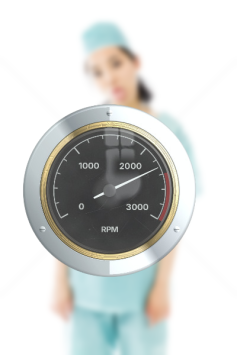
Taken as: 2300
